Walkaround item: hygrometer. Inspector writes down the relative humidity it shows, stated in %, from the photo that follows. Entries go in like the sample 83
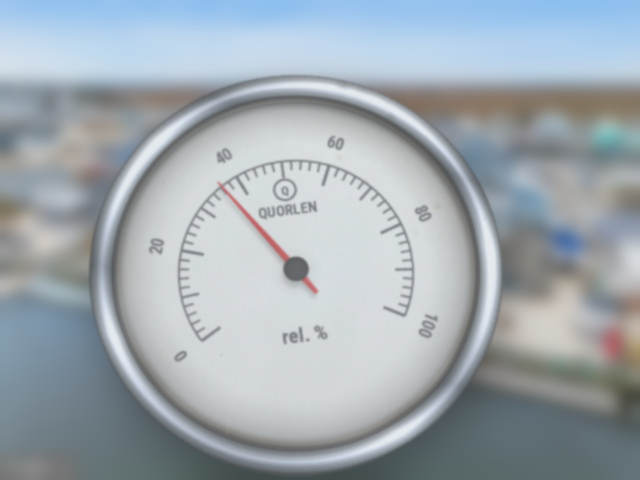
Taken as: 36
